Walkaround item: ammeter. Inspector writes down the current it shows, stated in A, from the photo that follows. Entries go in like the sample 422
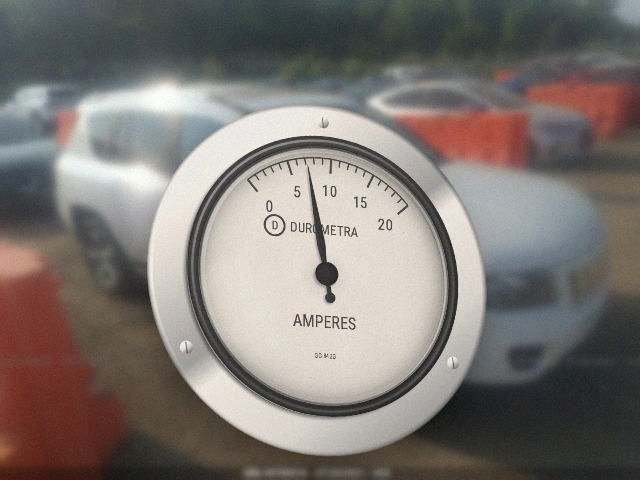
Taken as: 7
